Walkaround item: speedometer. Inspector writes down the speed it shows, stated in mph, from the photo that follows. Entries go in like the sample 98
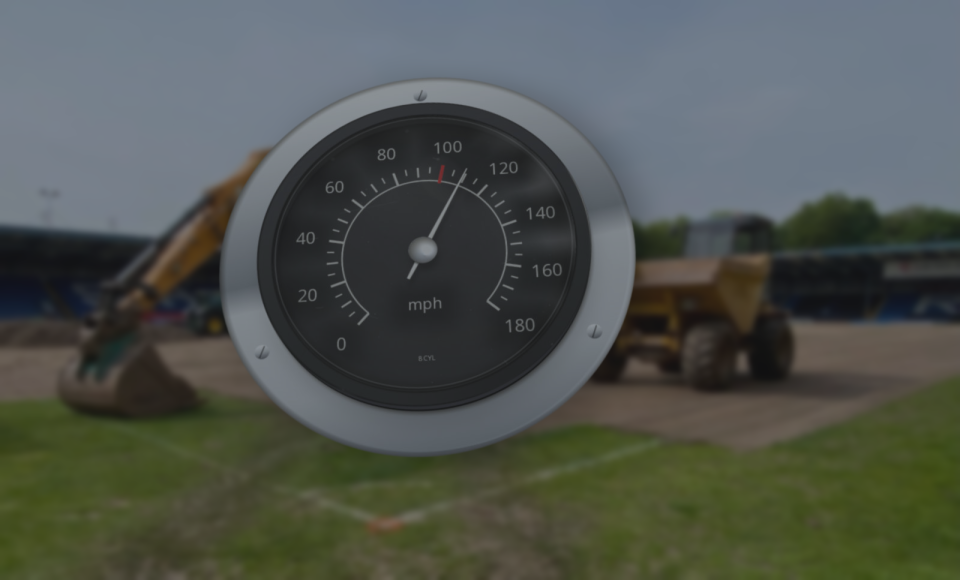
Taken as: 110
